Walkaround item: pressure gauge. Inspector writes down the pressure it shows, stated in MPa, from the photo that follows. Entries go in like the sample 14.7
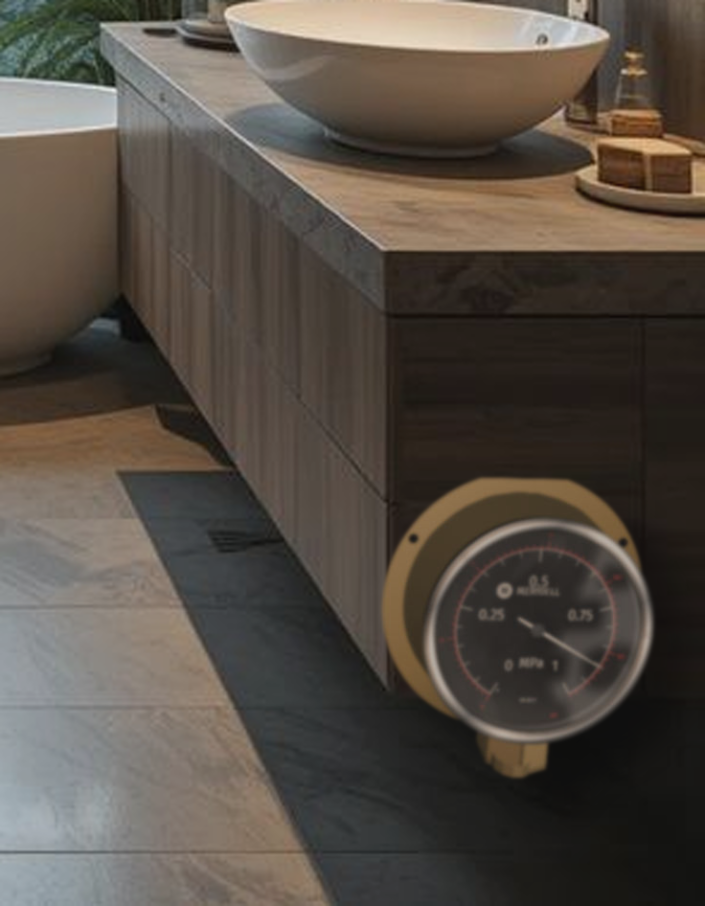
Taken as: 0.9
